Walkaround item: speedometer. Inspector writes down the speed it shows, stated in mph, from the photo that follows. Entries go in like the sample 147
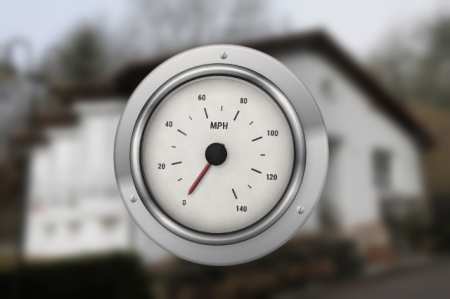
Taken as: 0
